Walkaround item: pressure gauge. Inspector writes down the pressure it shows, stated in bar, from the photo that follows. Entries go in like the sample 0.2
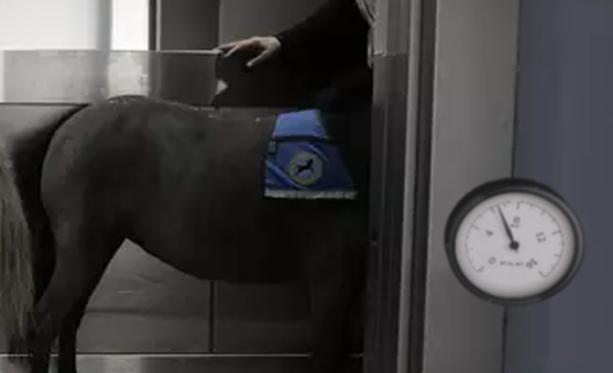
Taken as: 6.5
